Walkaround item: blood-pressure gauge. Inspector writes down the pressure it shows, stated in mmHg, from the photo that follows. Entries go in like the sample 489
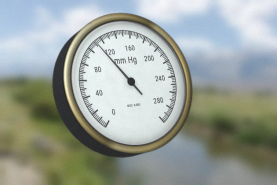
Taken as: 110
